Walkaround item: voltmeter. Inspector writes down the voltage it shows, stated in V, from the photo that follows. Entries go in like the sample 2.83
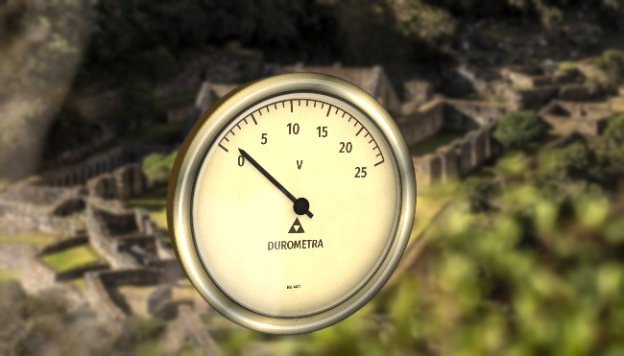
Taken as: 1
